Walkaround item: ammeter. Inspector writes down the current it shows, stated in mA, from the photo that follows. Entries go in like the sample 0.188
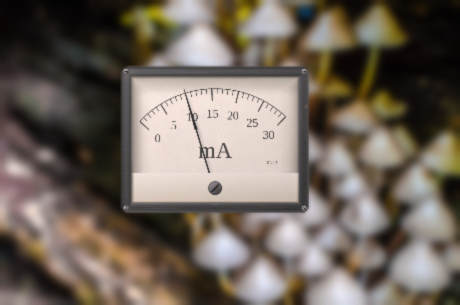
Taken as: 10
